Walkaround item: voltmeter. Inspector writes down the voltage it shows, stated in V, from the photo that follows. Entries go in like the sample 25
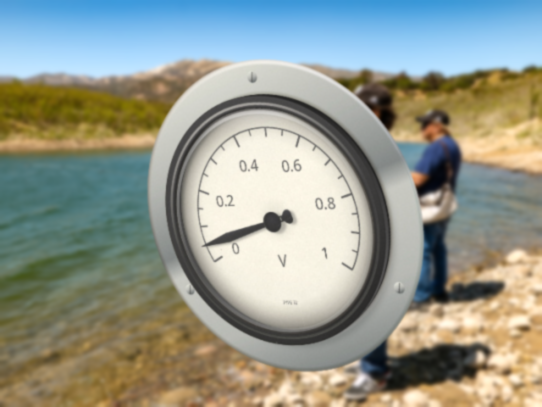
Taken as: 0.05
